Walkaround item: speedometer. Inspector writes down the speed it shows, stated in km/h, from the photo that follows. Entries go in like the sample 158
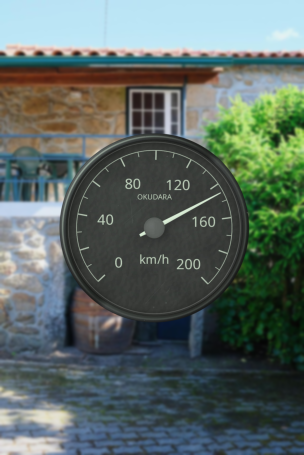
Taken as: 145
